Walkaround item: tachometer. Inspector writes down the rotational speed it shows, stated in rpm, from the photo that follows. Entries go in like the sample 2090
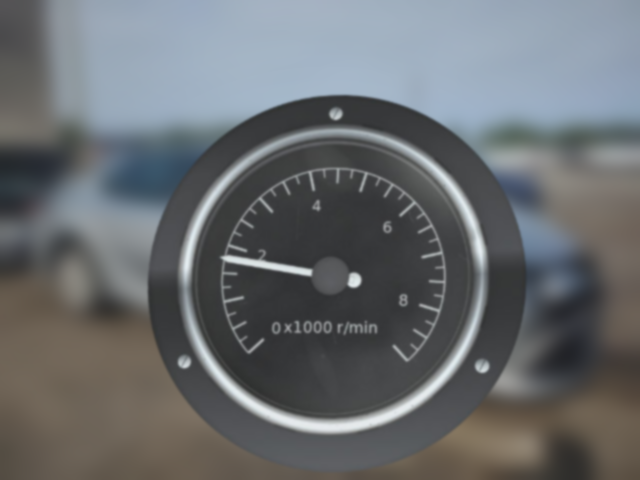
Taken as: 1750
